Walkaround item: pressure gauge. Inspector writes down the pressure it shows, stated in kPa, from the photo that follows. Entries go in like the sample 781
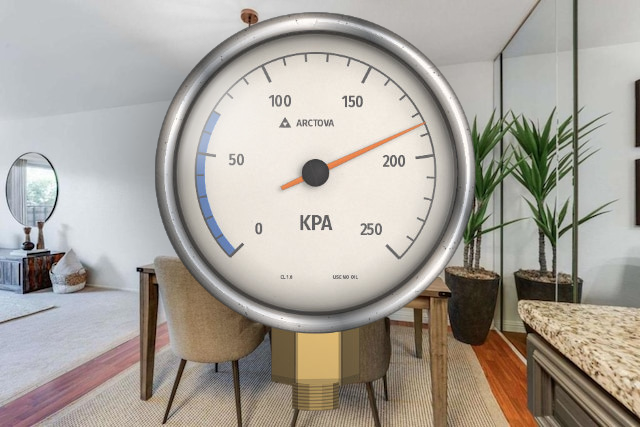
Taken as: 185
